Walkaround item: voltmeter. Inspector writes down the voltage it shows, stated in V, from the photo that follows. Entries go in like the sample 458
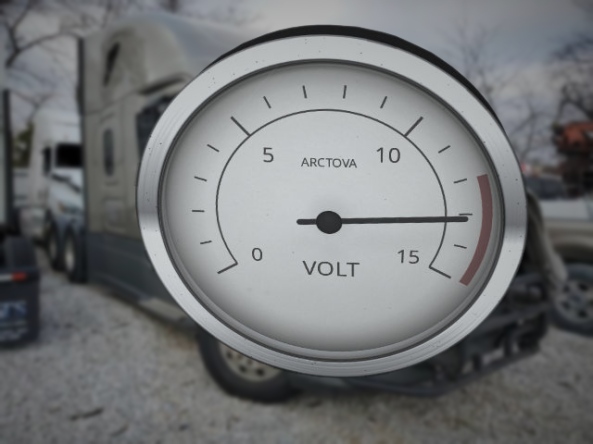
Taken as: 13
